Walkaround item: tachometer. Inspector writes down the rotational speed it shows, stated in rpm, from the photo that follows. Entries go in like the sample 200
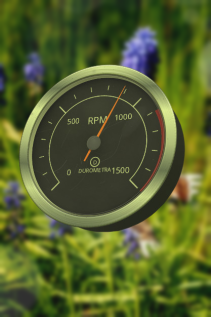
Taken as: 900
